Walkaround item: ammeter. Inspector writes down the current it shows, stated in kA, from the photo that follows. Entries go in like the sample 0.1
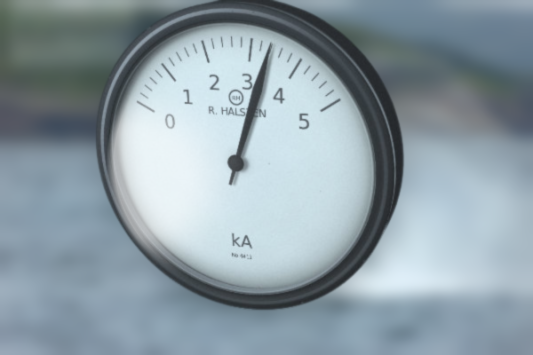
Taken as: 3.4
